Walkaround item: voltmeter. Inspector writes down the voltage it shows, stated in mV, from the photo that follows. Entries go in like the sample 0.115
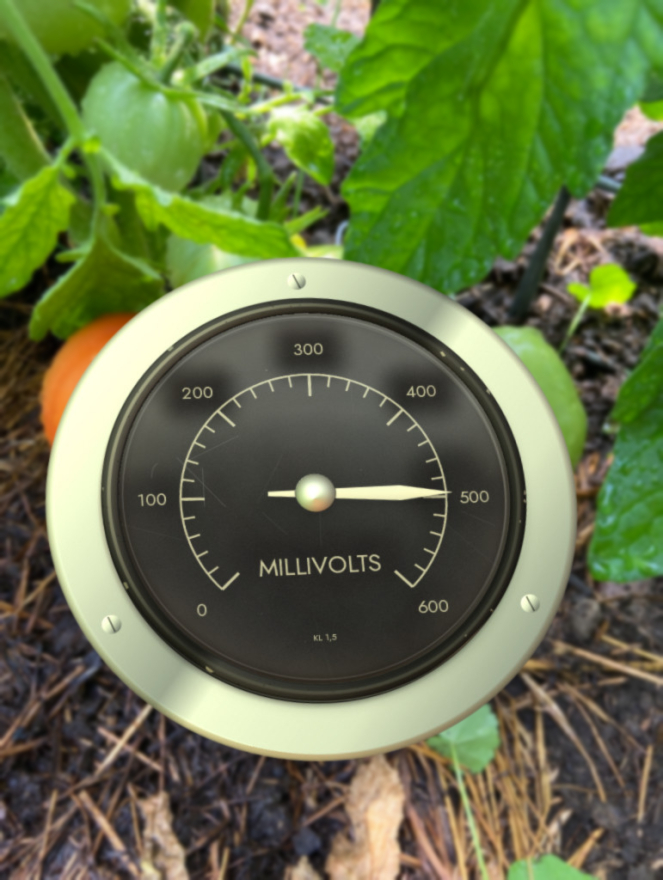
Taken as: 500
